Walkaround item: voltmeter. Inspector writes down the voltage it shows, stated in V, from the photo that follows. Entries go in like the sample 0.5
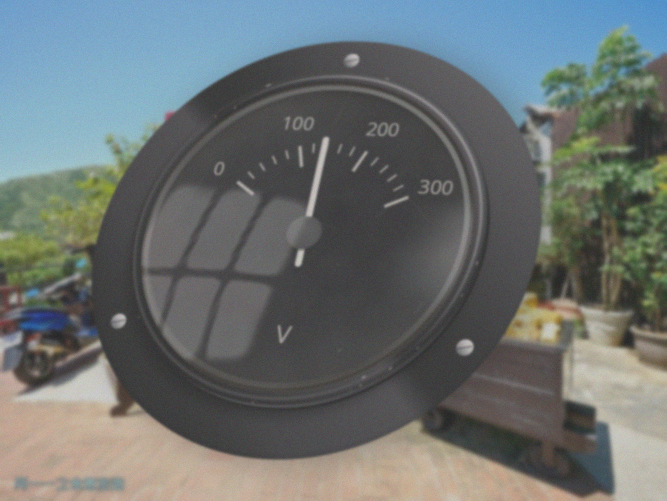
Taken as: 140
